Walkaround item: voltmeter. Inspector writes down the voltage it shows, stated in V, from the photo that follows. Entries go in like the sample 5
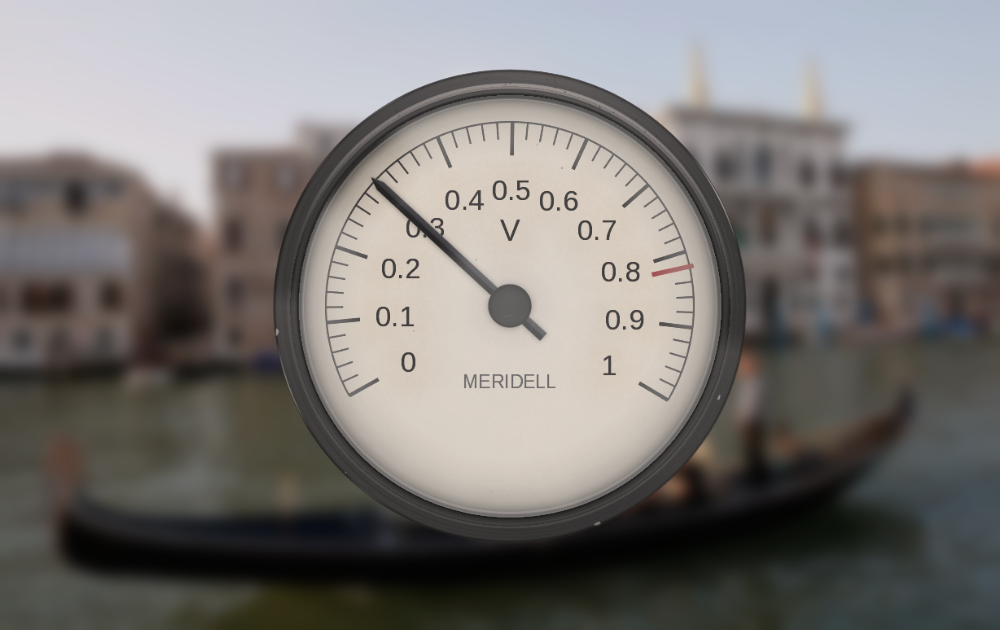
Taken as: 0.3
